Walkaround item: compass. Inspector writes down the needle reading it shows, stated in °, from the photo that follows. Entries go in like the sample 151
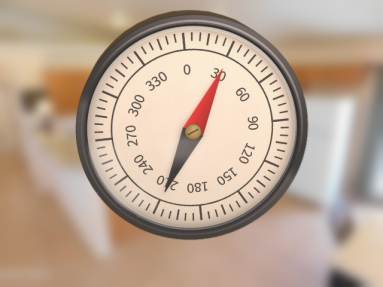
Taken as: 30
